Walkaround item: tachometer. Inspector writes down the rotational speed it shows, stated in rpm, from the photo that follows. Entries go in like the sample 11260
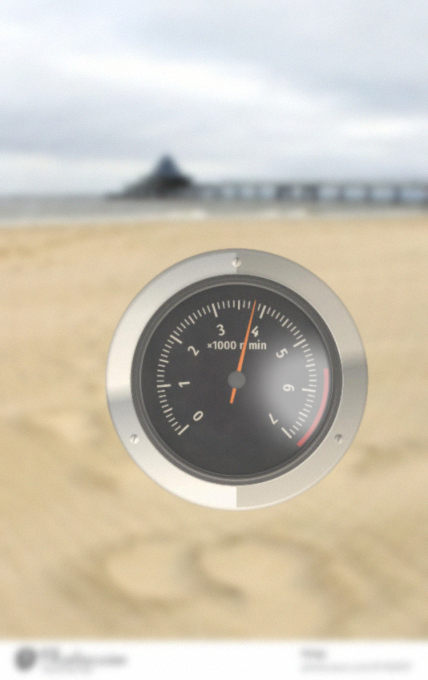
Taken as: 3800
